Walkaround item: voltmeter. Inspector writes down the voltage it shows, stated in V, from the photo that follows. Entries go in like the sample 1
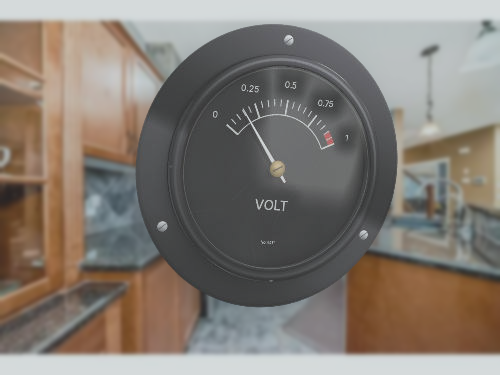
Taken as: 0.15
